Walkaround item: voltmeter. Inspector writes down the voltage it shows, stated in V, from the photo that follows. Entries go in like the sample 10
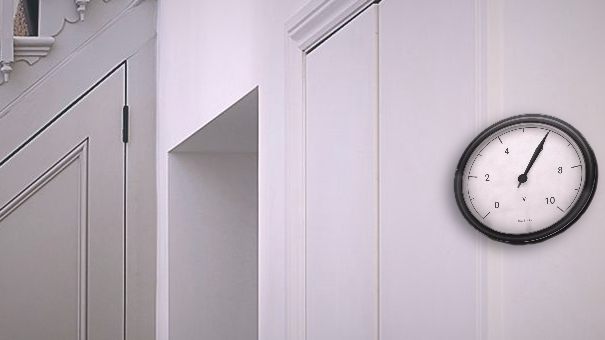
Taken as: 6
